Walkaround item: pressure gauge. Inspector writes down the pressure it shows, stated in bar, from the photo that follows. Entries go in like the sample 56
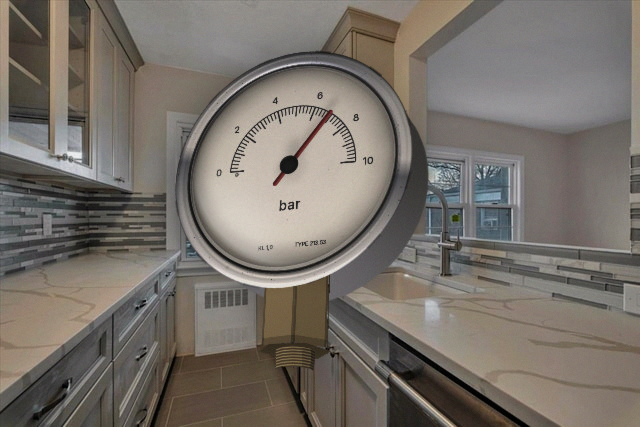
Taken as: 7
